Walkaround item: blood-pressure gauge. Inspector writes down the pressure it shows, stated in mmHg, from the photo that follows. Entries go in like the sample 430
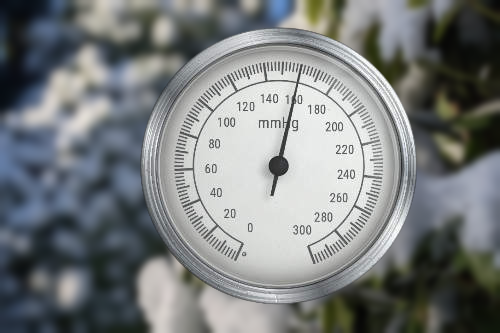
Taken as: 160
